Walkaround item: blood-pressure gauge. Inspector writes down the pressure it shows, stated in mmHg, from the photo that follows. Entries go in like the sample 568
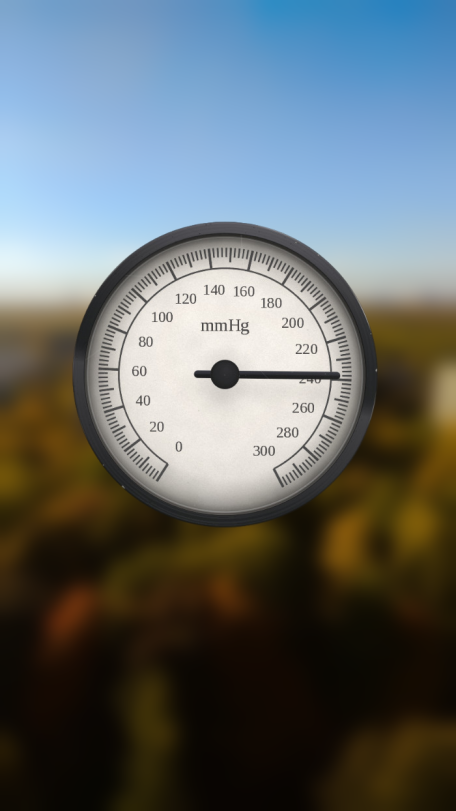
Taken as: 238
